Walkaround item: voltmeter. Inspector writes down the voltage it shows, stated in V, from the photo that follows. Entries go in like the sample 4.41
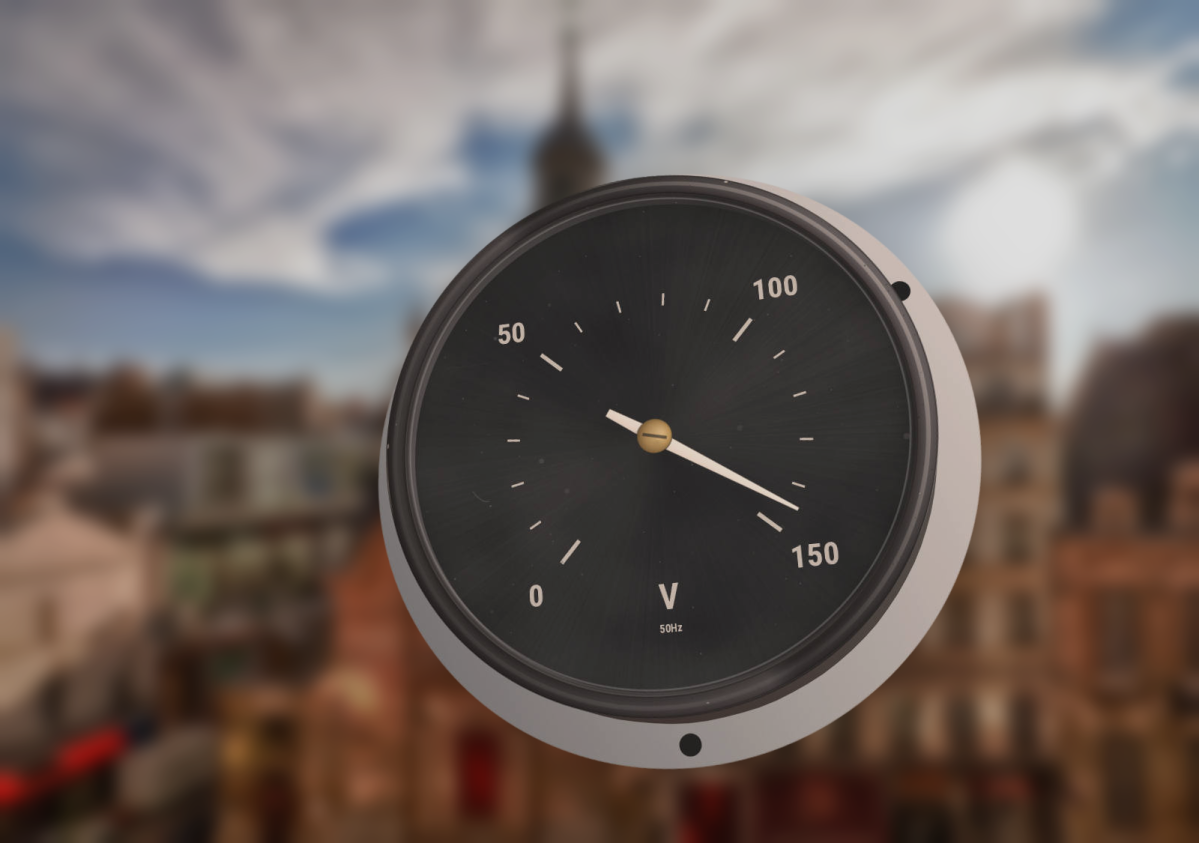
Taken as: 145
